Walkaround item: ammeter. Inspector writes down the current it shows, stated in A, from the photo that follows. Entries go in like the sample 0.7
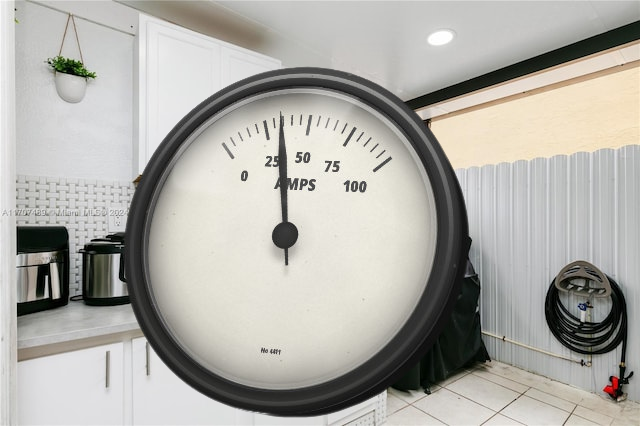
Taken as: 35
